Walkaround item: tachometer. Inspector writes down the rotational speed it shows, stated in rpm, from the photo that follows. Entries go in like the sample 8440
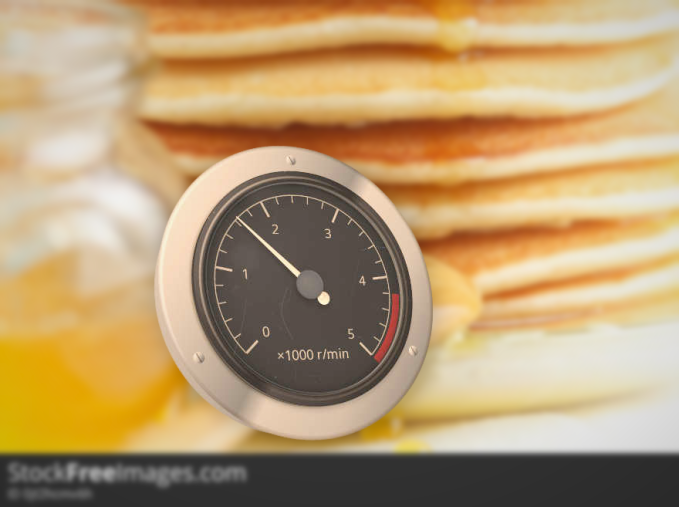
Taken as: 1600
